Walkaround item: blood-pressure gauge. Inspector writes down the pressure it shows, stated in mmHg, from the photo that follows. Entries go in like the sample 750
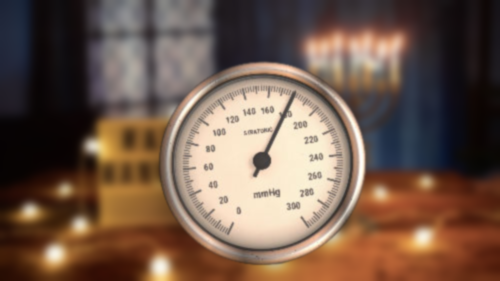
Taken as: 180
